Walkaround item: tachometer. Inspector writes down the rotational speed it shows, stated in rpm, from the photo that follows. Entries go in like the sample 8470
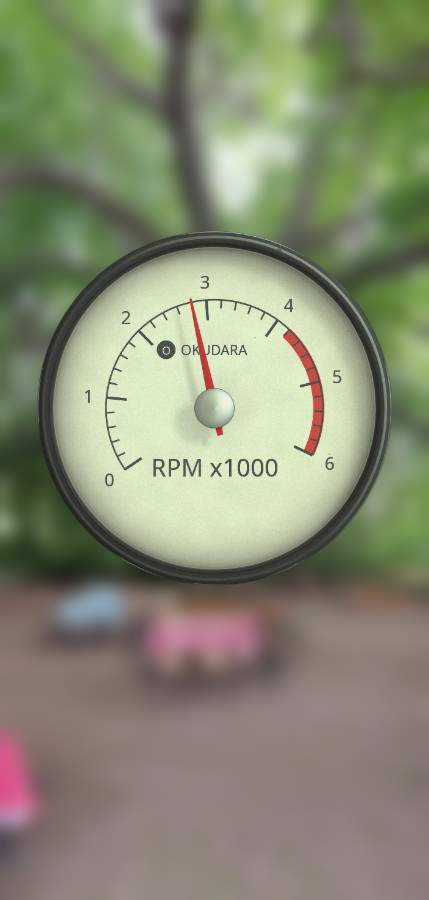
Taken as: 2800
